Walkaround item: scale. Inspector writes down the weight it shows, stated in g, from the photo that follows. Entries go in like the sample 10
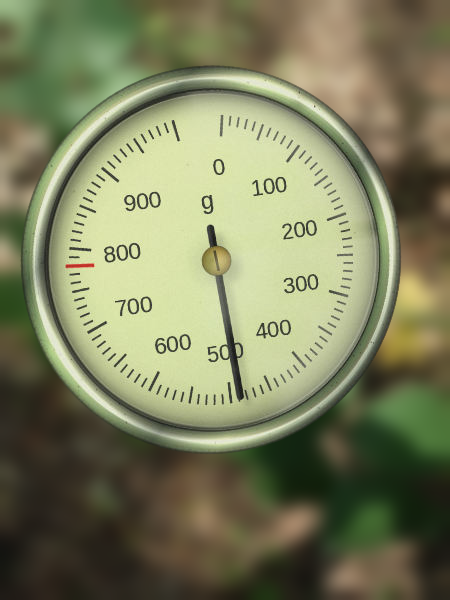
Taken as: 490
